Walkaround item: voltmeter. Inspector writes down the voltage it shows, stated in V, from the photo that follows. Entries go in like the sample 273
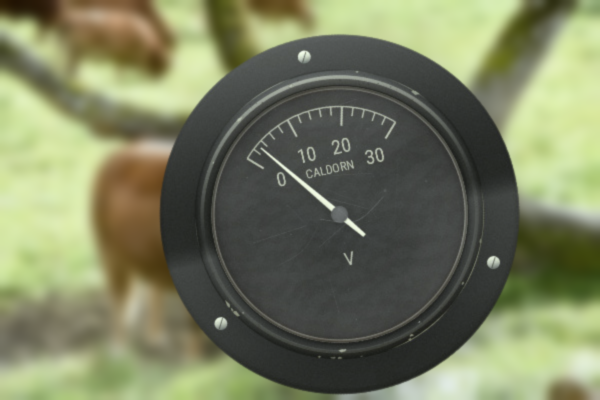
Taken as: 3
